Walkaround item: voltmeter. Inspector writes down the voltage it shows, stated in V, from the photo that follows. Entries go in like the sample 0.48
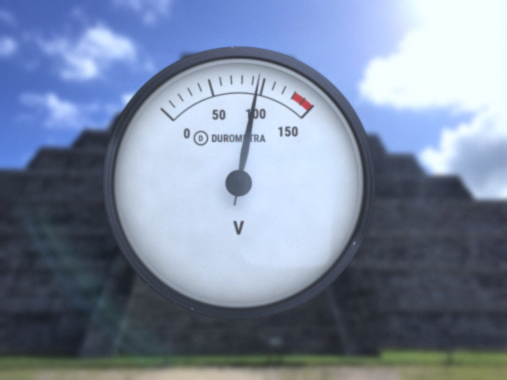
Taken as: 95
